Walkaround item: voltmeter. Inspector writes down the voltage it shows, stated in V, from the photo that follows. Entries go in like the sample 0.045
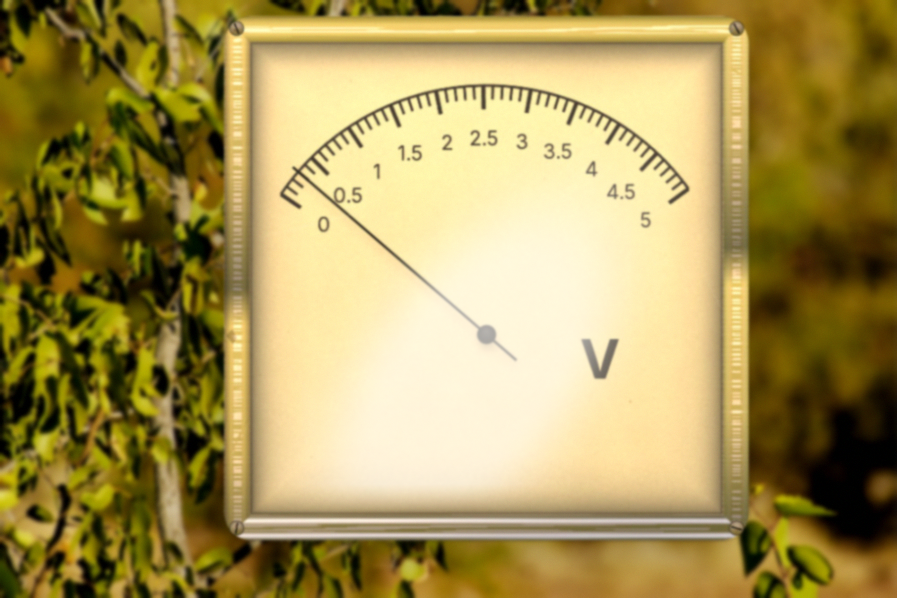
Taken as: 0.3
